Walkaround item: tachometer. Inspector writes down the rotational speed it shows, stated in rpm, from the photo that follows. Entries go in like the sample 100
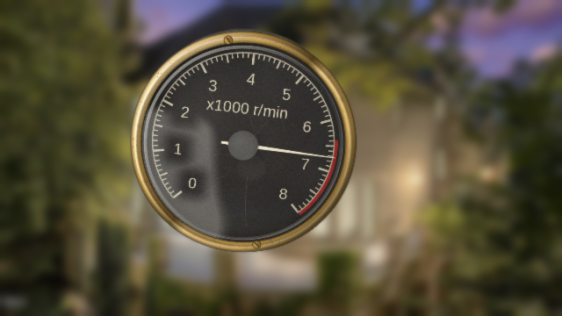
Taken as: 6700
